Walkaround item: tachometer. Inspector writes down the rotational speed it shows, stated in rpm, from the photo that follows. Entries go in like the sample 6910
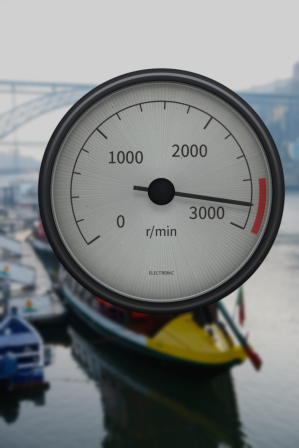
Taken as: 2800
